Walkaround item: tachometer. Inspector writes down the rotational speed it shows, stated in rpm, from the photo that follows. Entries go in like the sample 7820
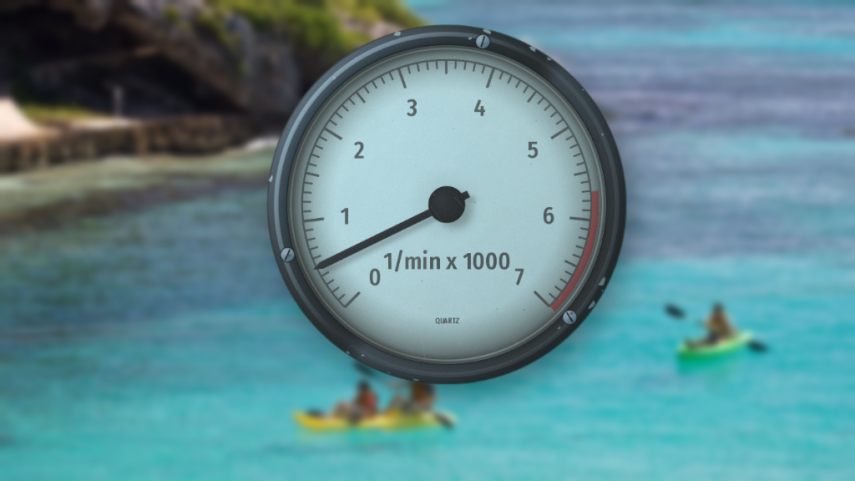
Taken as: 500
